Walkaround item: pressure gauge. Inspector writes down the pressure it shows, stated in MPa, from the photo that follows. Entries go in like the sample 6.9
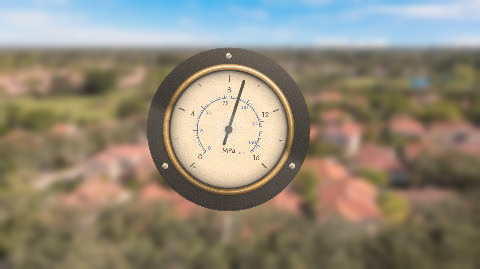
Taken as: 9
